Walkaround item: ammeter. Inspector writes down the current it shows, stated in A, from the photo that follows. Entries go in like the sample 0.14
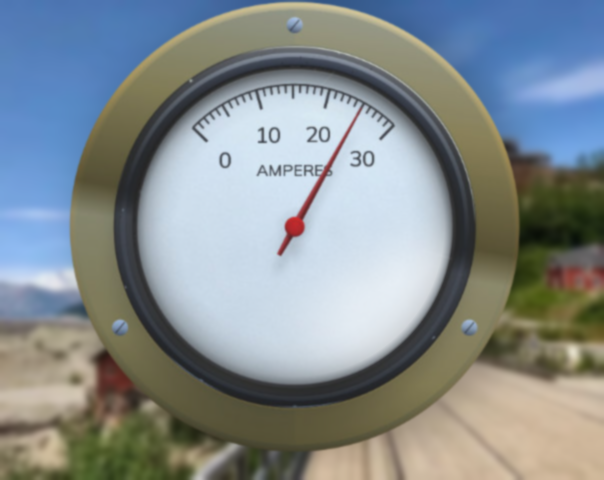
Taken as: 25
